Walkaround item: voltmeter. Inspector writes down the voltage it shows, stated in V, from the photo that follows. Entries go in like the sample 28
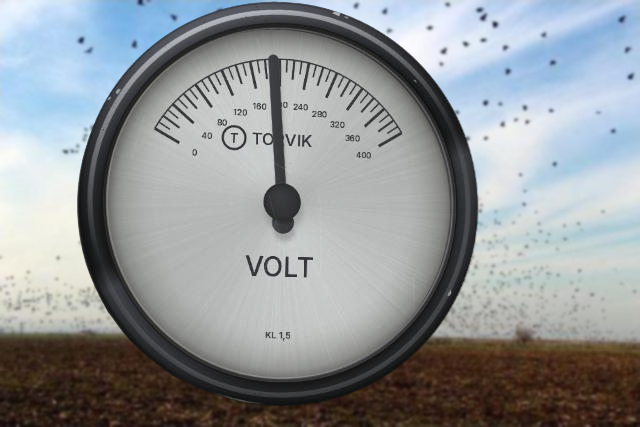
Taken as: 190
